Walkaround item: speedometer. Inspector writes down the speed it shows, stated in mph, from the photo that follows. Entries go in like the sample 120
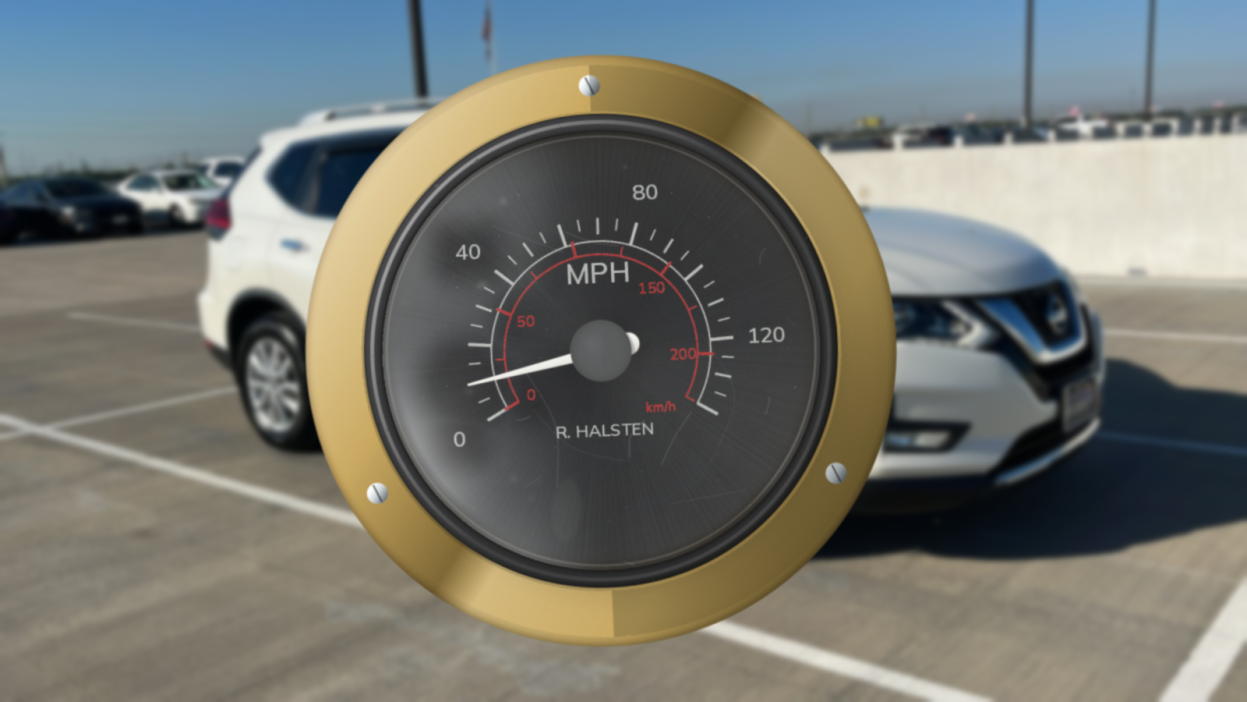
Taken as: 10
